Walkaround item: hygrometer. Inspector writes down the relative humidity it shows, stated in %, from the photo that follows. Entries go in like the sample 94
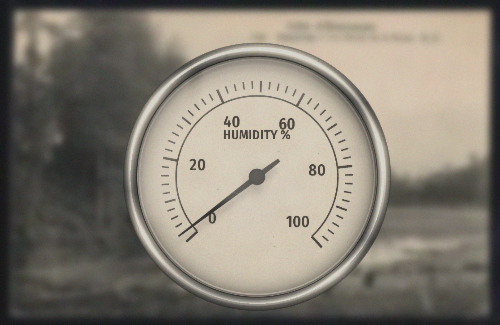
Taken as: 2
